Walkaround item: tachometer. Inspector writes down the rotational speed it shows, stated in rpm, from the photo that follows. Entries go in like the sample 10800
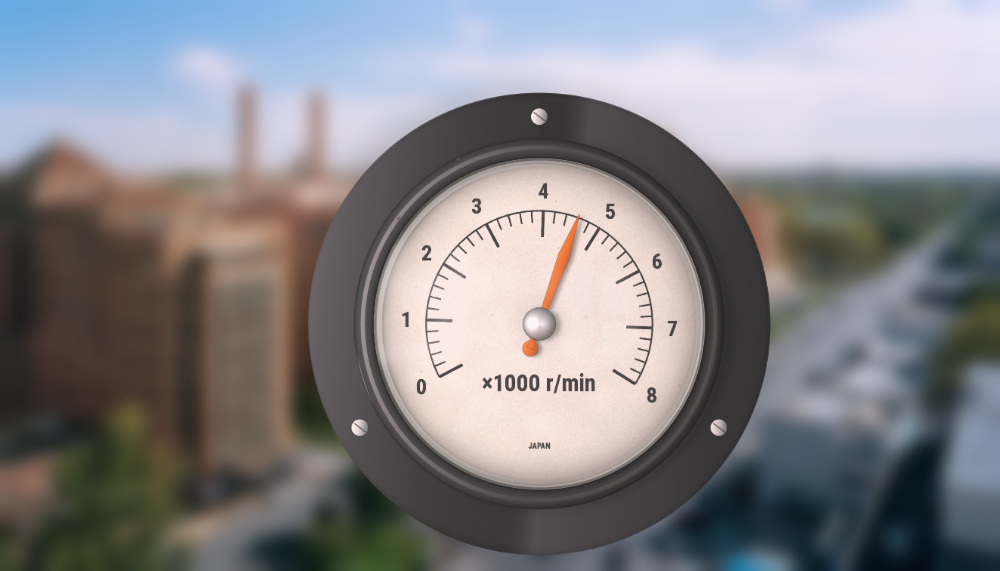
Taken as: 4600
